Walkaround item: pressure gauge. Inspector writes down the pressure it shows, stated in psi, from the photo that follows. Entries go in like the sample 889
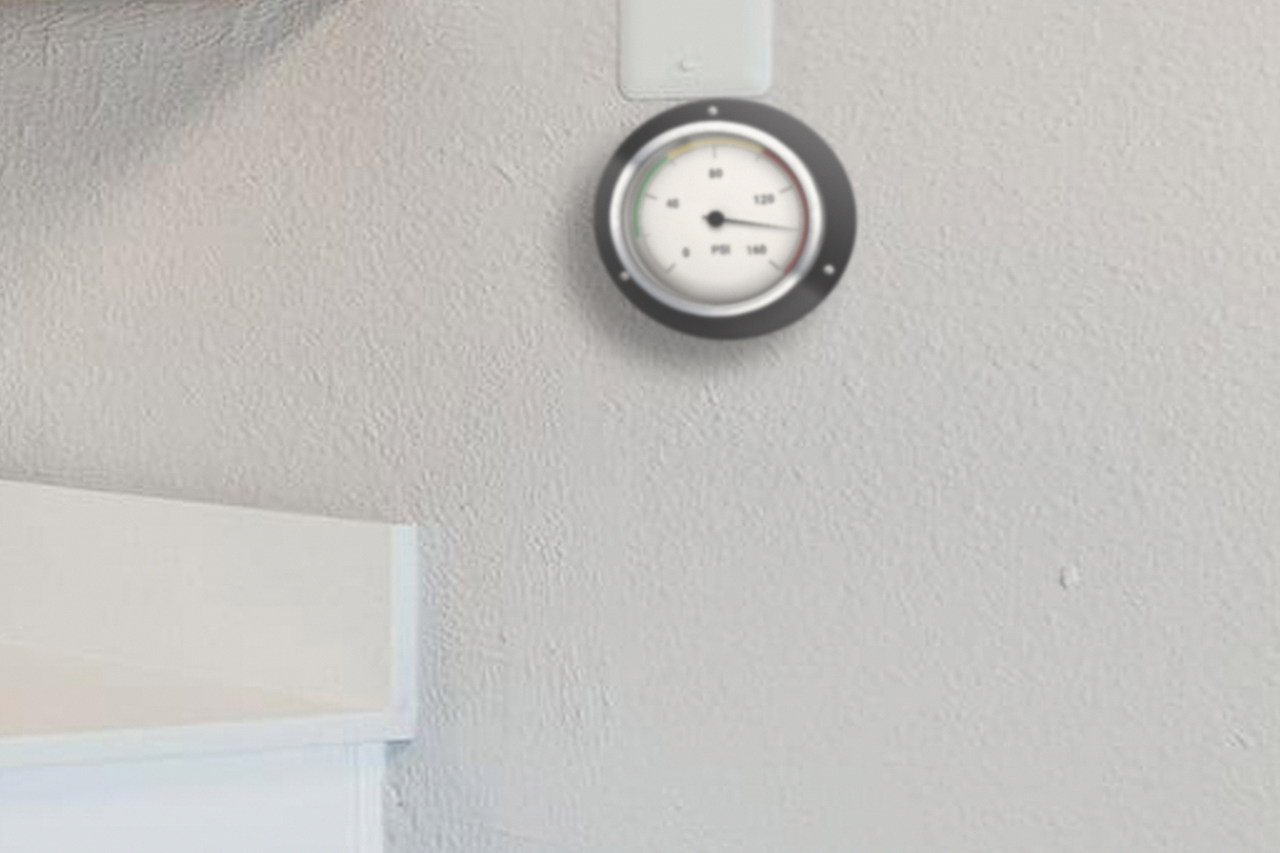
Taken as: 140
